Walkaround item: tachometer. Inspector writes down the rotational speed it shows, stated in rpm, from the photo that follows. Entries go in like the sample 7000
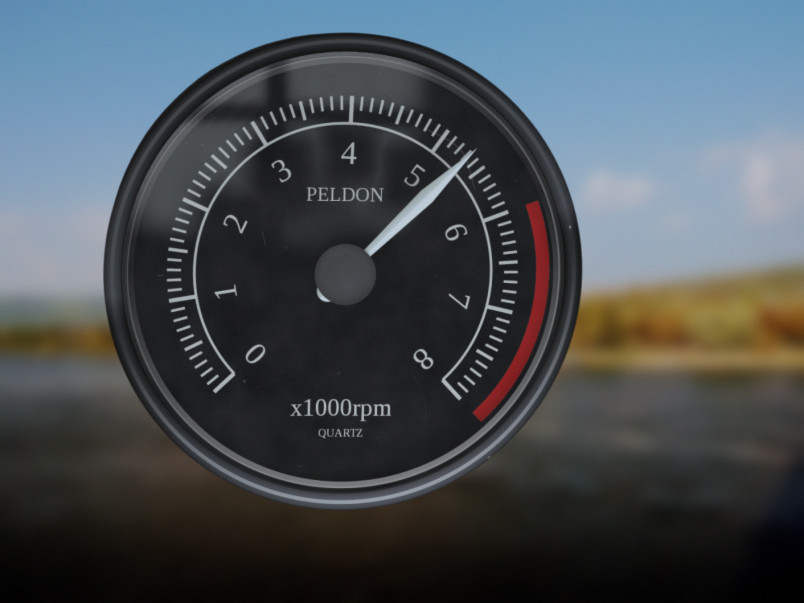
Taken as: 5300
